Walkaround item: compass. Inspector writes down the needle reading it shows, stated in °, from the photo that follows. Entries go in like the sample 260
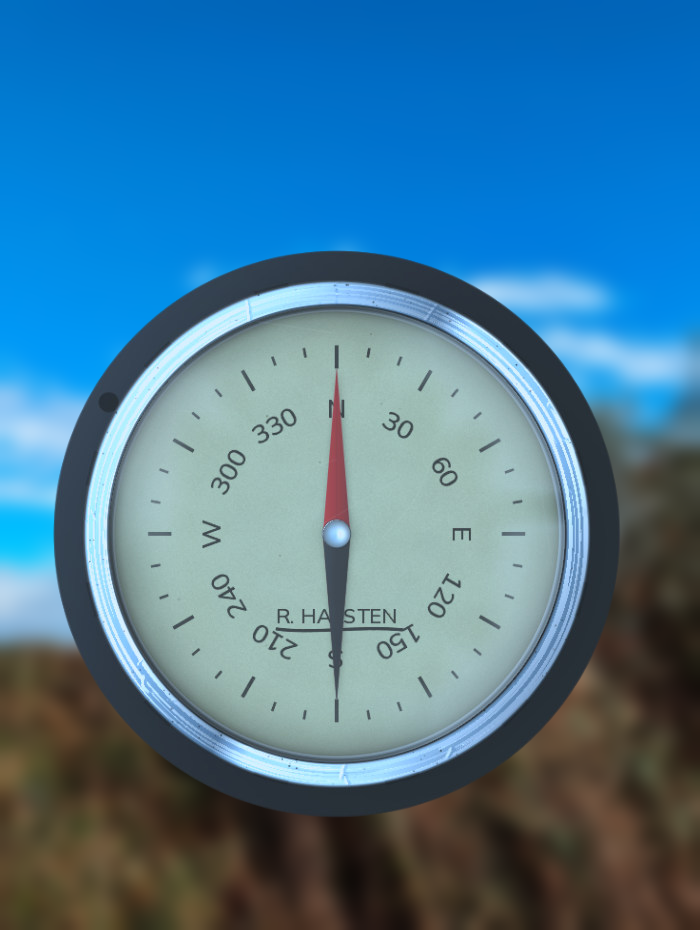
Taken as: 0
